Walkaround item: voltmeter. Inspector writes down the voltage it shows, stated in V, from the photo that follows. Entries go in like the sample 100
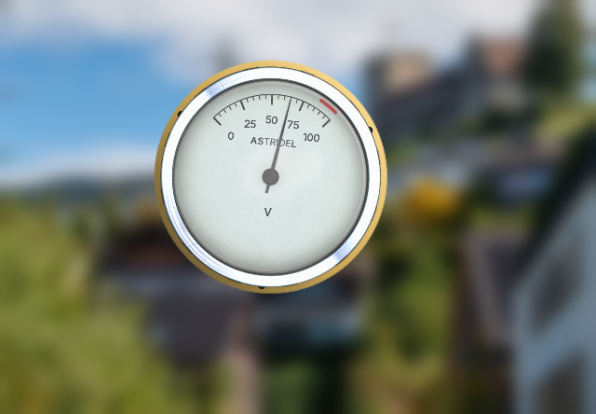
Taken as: 65
